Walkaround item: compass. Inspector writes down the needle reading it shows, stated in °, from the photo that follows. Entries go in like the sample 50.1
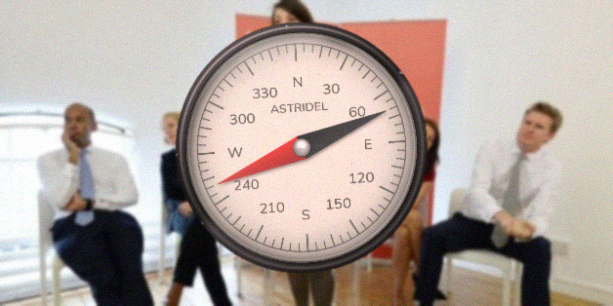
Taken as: 250
